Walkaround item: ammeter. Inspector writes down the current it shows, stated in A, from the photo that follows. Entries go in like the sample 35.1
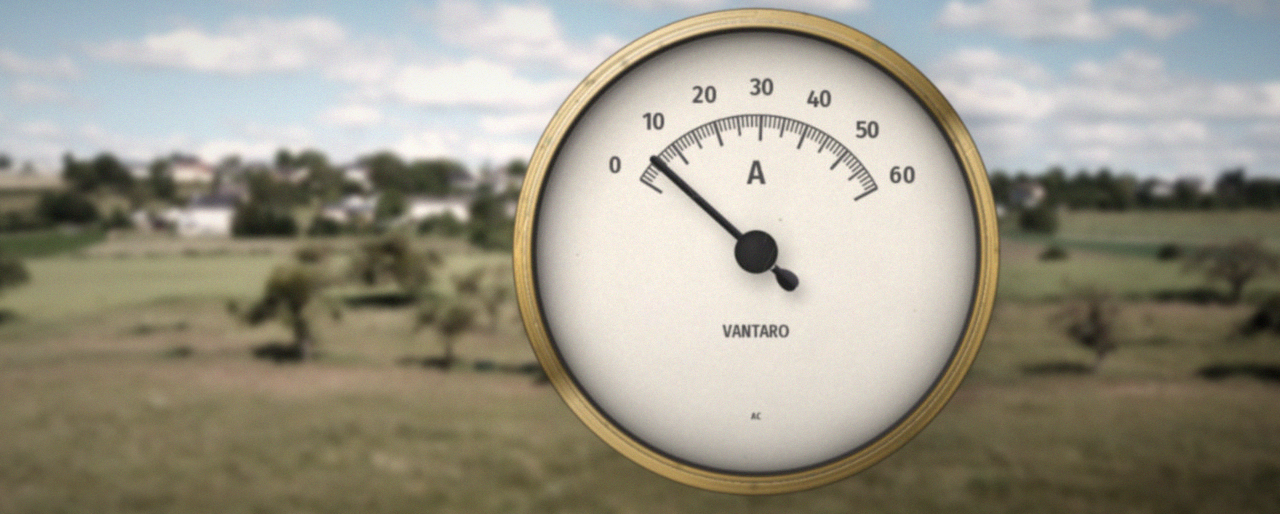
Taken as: 5
